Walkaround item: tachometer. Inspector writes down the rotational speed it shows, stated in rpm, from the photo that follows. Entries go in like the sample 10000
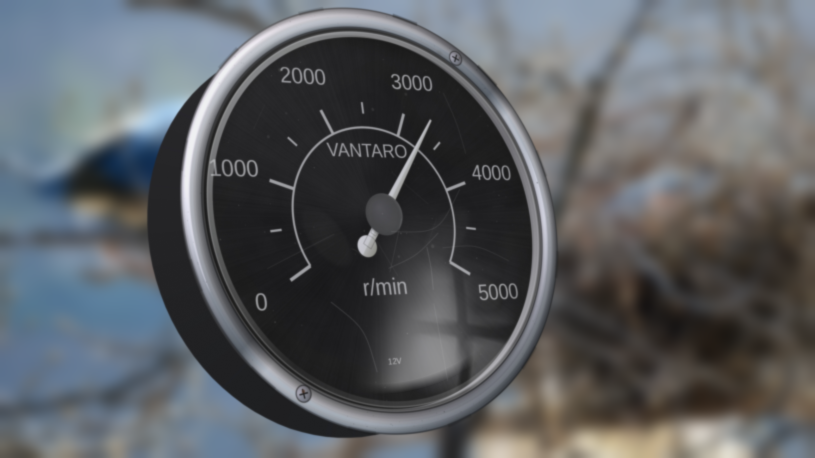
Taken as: 3250
